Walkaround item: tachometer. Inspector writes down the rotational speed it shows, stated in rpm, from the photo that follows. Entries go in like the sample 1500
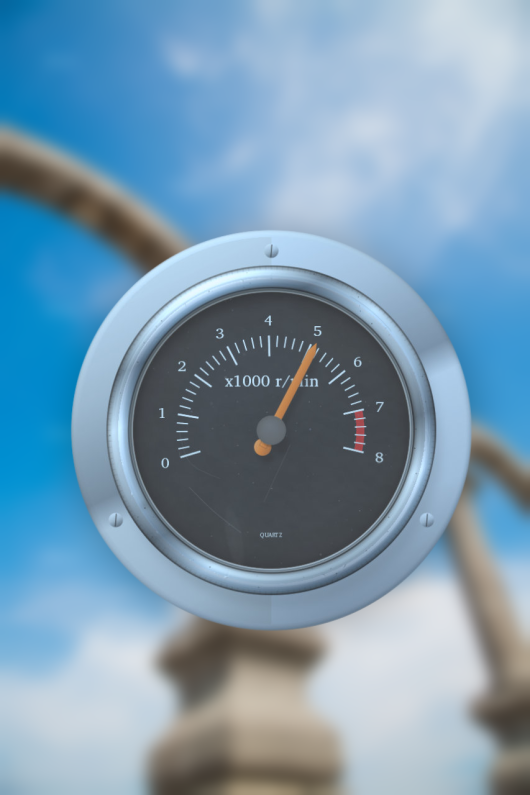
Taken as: 5100
